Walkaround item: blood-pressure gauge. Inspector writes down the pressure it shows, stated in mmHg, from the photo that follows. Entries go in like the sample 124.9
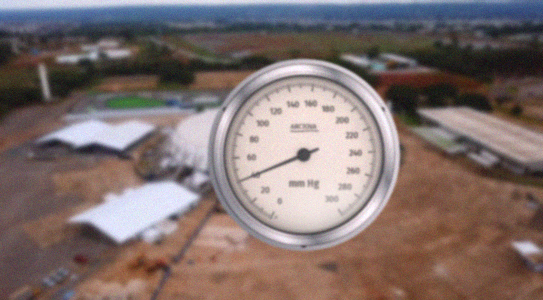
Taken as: 40
